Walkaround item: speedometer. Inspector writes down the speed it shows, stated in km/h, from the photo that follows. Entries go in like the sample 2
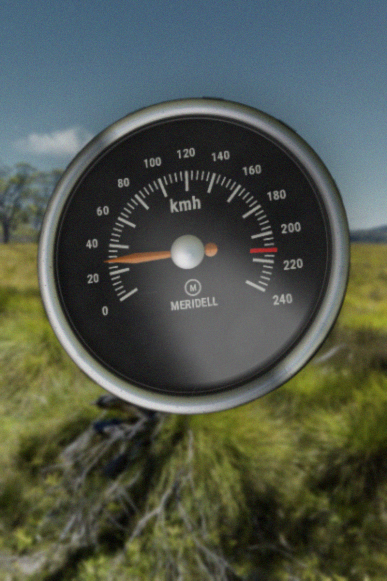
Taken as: 28
